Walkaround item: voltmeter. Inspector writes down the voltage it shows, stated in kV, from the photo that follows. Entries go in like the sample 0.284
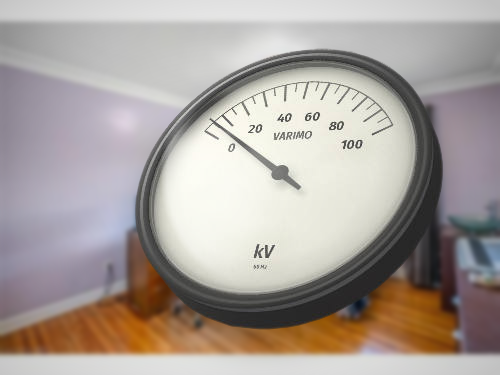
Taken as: 5
